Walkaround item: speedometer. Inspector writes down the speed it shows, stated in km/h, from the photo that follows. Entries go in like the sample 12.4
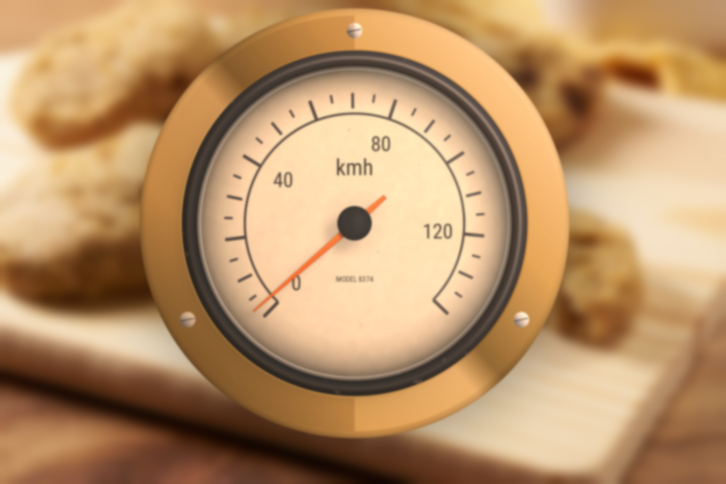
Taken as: 2.5
